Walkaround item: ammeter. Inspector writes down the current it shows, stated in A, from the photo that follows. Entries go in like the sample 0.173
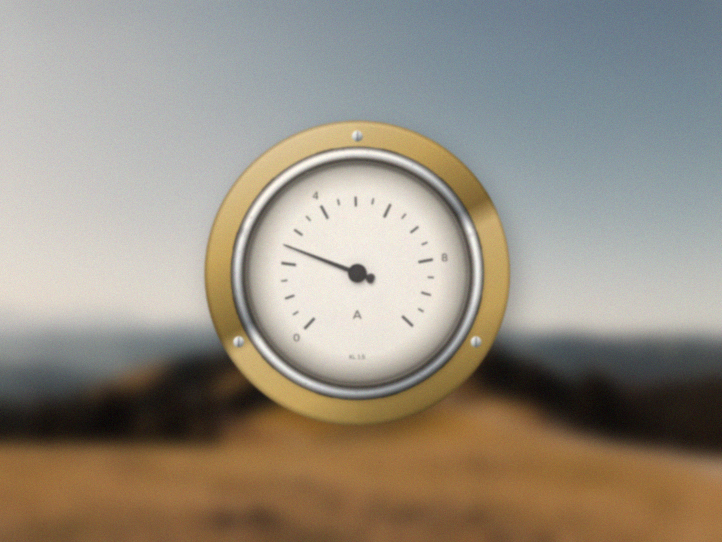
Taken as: 2.5
